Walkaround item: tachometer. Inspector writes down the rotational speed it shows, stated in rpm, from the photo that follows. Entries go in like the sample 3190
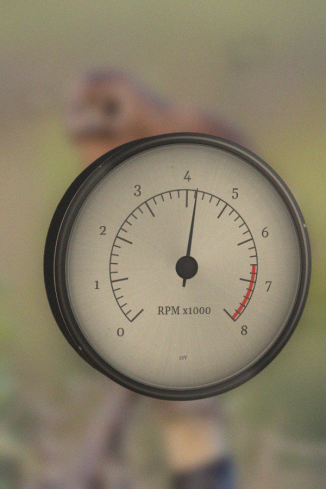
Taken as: 4200
